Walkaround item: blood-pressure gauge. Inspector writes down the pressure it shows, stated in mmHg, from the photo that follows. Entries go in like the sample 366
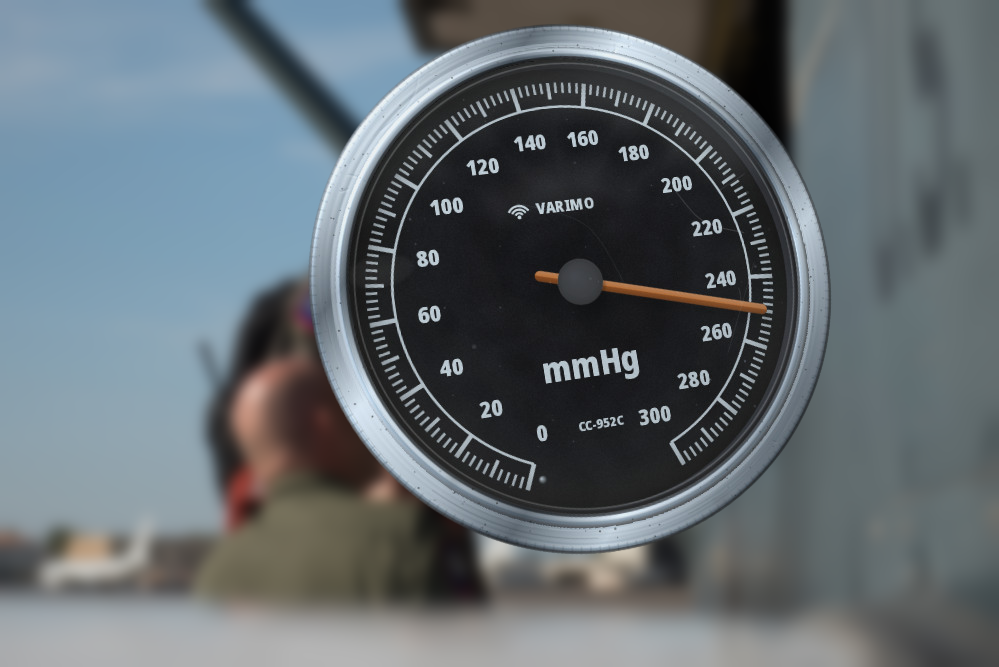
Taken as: 250
